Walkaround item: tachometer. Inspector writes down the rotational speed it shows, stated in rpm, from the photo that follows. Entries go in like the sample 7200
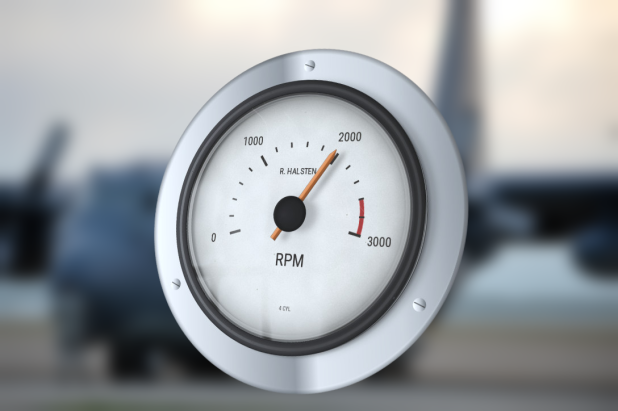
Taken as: 2000
